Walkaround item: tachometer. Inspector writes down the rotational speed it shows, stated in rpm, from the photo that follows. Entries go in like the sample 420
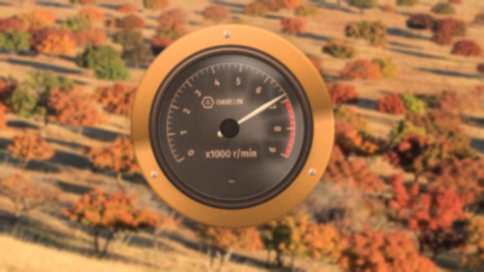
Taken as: 6800
